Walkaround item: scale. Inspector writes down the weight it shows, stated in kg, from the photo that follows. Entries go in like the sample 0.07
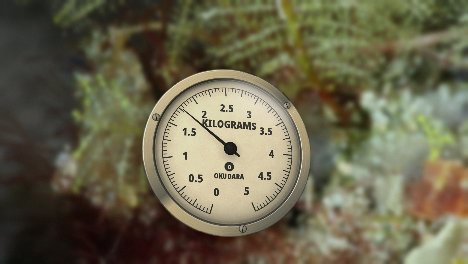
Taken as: 1.75
